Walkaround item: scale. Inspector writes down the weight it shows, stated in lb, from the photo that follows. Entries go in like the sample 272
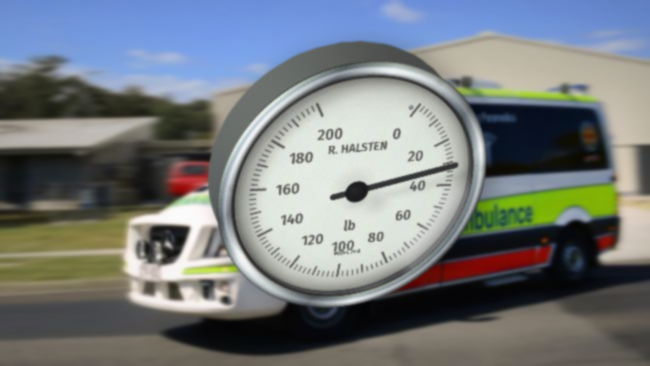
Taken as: 30
